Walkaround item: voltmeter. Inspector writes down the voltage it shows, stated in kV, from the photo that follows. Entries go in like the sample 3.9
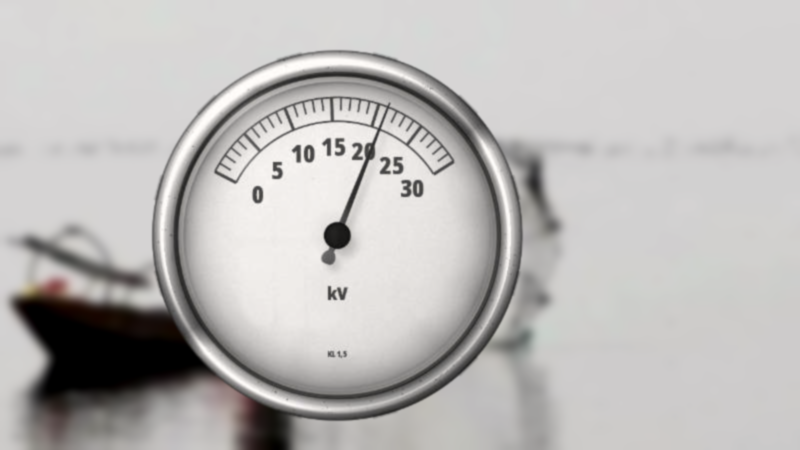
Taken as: 21
